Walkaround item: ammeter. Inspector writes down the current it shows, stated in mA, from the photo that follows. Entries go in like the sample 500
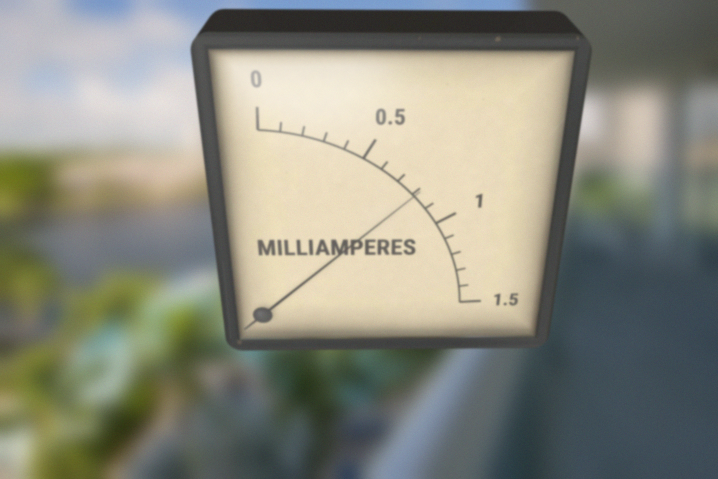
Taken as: 0.8
